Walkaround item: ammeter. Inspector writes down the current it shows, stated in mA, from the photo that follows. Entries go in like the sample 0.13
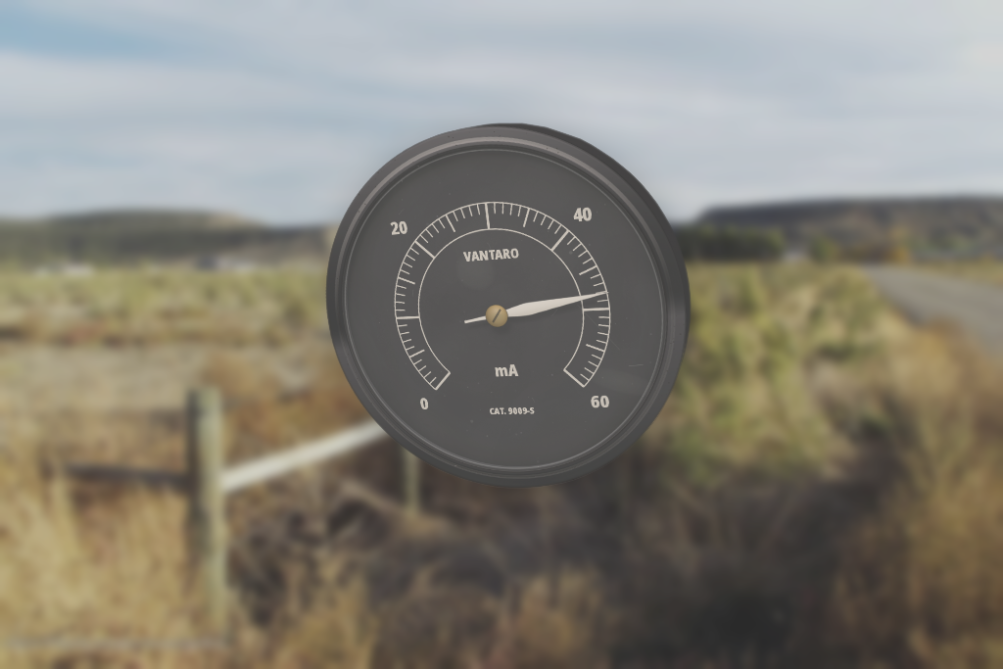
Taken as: 48
